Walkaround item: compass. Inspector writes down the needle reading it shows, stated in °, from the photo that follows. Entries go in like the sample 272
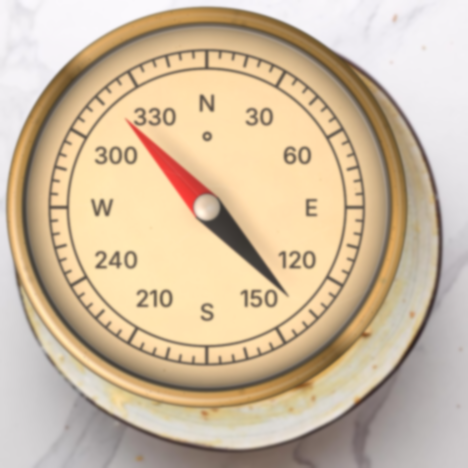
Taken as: 317.5
